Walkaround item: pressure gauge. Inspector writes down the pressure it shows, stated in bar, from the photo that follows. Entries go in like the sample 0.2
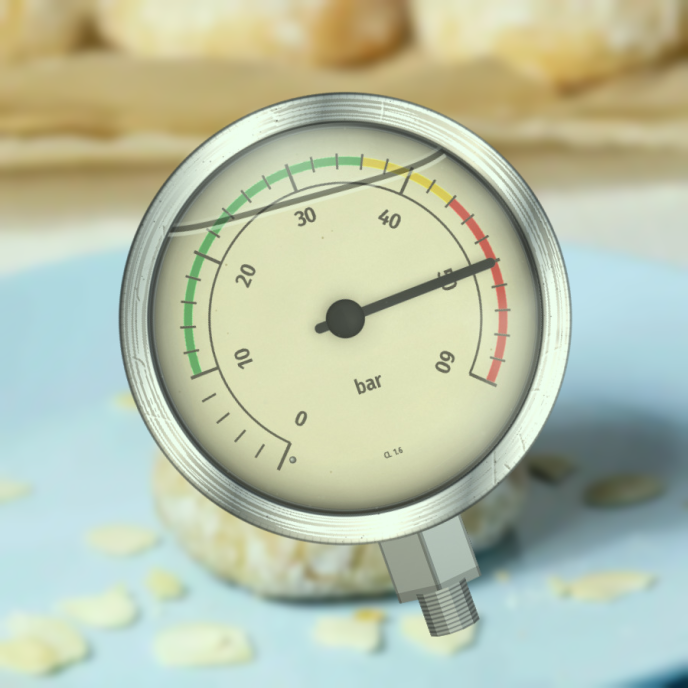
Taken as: 50
